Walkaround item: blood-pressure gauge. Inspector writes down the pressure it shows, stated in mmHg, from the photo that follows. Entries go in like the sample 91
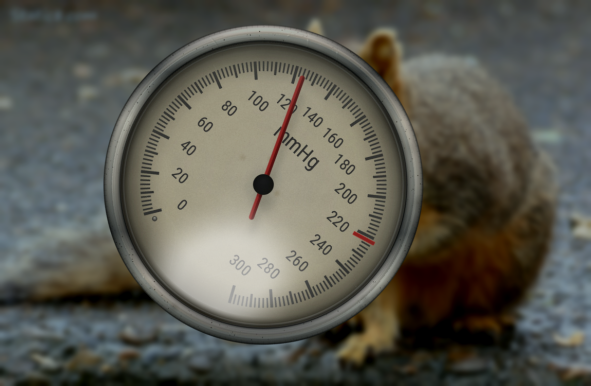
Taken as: 124
